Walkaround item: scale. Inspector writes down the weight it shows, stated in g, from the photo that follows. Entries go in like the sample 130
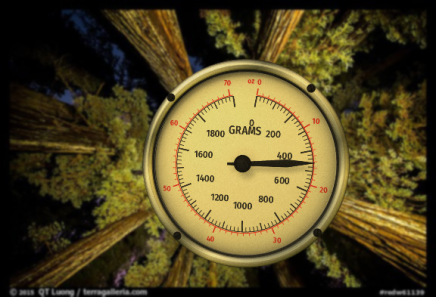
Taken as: 460
